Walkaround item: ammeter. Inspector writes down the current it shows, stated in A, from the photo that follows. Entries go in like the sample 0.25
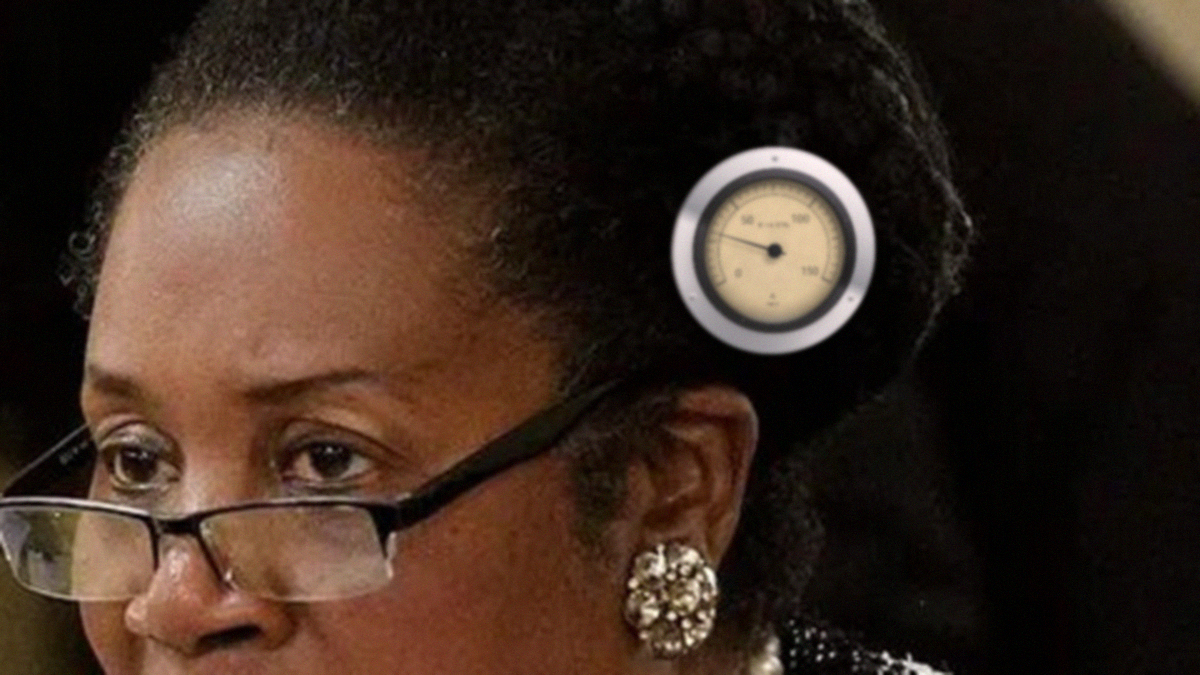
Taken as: 30
